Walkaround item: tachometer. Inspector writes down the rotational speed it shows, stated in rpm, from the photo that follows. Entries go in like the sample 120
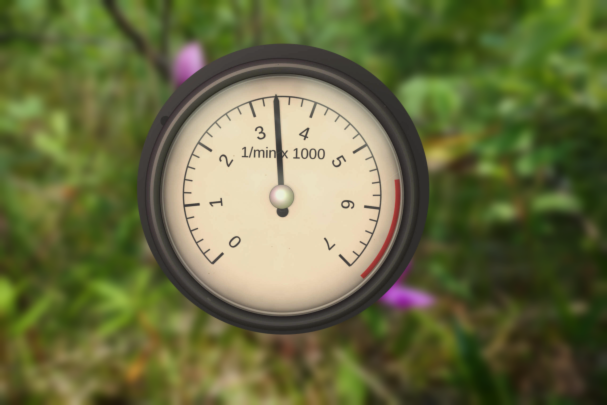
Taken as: 3400
